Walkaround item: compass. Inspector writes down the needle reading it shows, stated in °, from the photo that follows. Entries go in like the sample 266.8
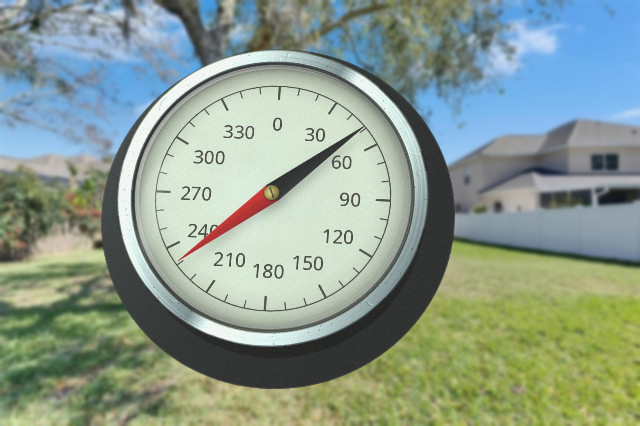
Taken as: 230
